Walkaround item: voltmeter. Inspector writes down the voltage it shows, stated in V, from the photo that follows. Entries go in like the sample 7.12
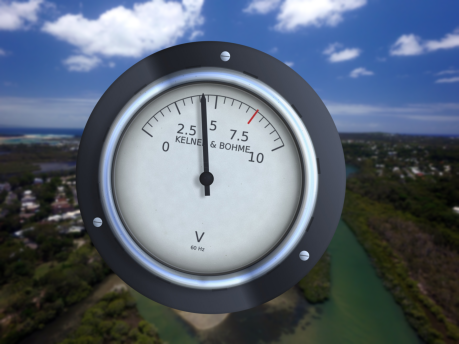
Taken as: 4.25
